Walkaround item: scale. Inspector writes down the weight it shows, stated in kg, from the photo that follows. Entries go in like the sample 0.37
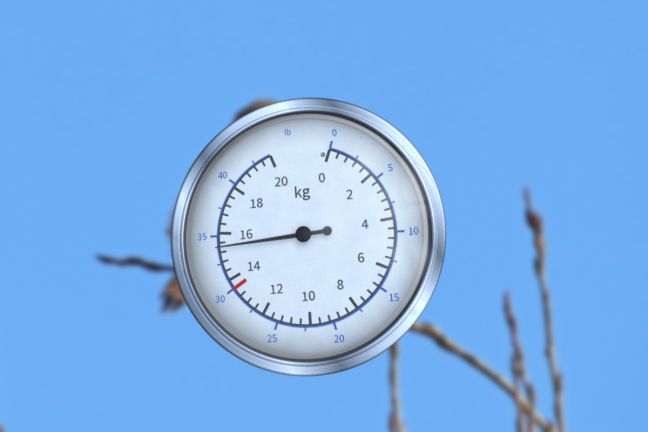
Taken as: 15.4
